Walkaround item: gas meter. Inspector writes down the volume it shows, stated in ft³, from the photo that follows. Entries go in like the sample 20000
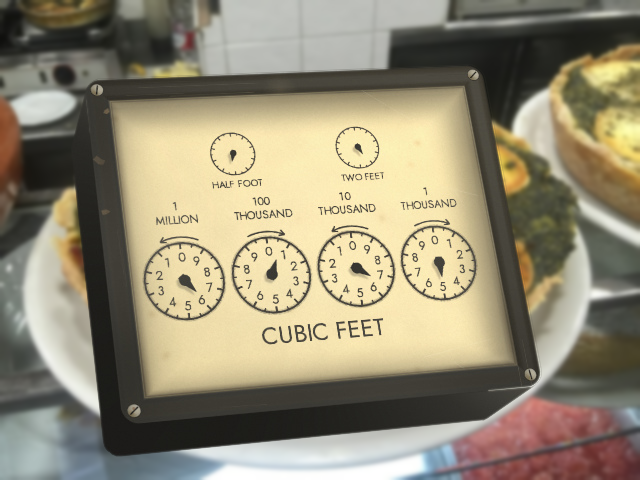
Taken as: 606500
